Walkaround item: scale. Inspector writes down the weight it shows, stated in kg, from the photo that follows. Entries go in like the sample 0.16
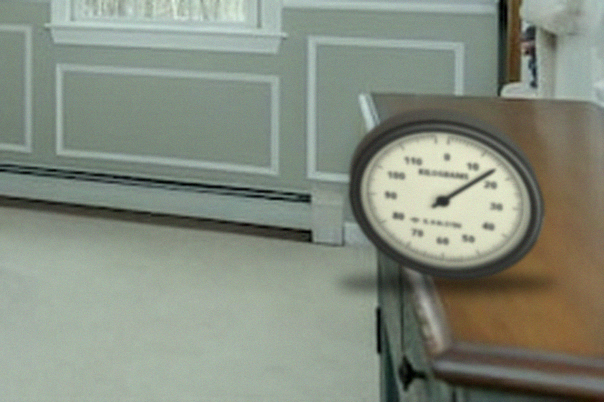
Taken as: 15
